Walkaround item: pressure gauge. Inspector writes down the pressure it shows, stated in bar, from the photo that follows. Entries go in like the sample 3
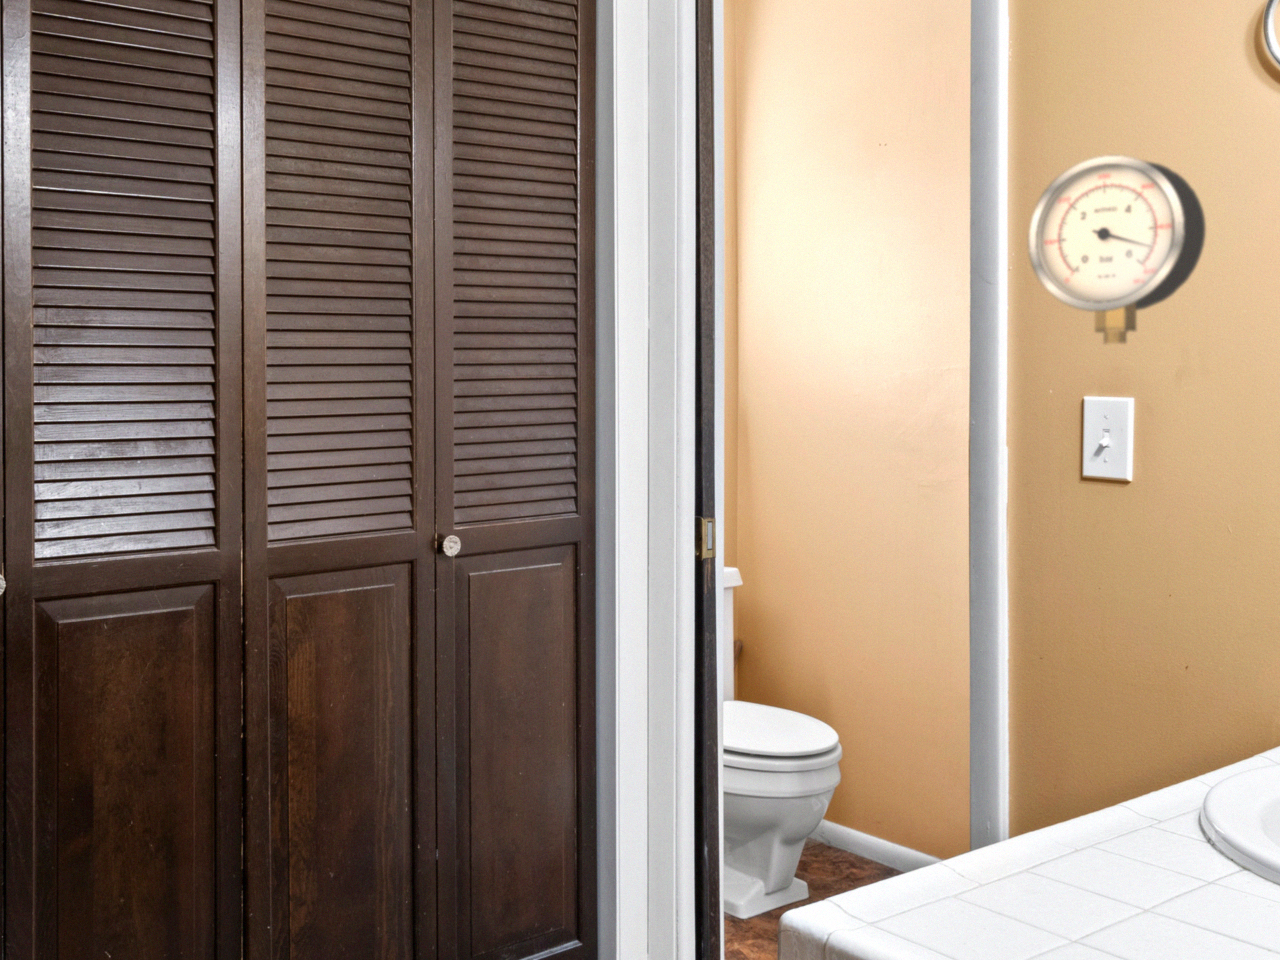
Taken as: 5.5
